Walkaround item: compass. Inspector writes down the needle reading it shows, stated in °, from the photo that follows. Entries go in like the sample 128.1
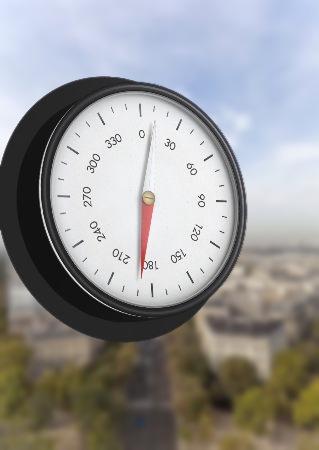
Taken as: 190
